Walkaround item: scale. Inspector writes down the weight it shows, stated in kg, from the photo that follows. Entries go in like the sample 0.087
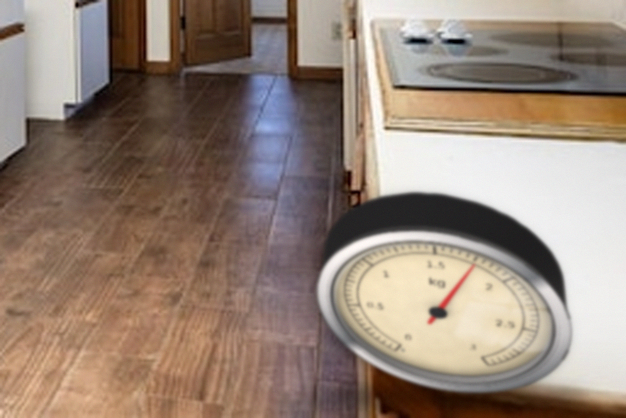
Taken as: 1.75
